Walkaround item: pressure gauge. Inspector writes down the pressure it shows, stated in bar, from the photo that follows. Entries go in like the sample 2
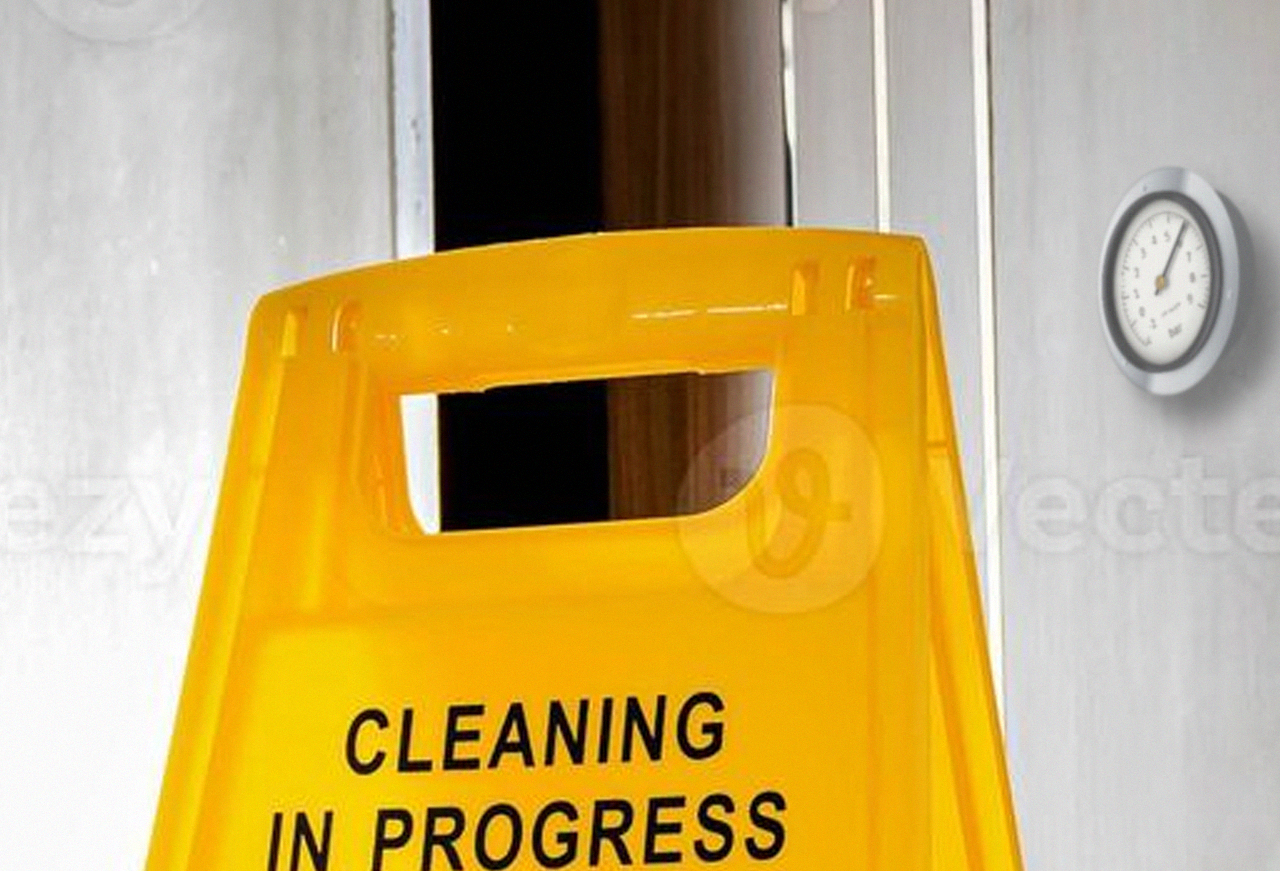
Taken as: 6
